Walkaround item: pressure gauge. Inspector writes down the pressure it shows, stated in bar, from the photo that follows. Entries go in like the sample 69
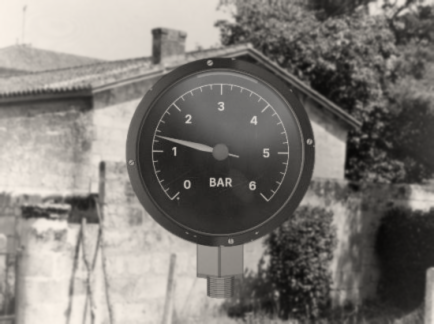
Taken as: 1.3
